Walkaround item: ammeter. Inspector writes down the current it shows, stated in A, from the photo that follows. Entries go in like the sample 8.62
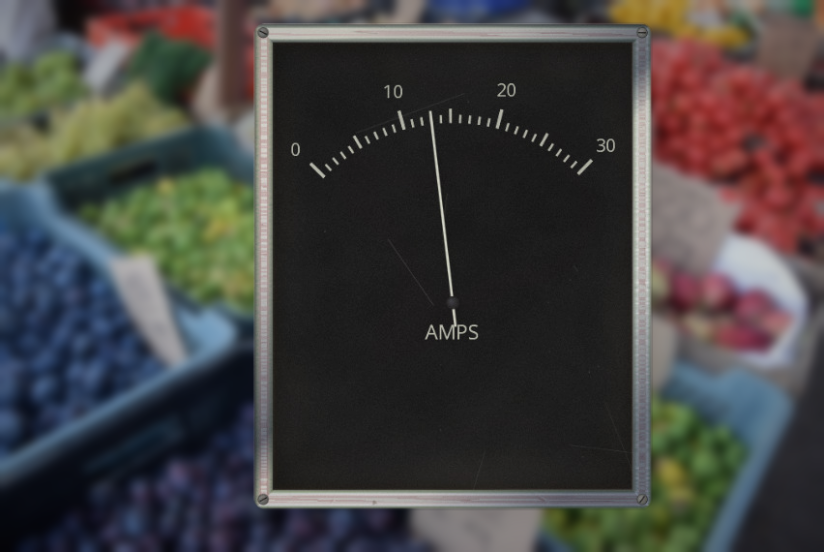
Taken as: 13
